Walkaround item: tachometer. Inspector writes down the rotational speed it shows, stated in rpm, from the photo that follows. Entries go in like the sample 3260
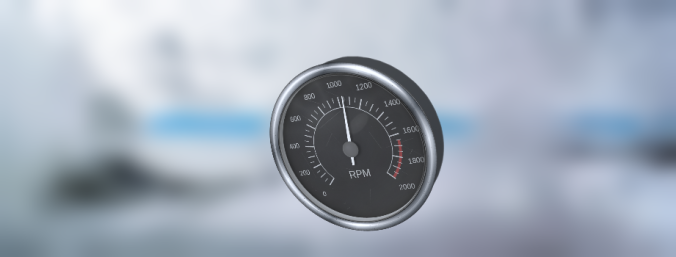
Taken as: 1050
